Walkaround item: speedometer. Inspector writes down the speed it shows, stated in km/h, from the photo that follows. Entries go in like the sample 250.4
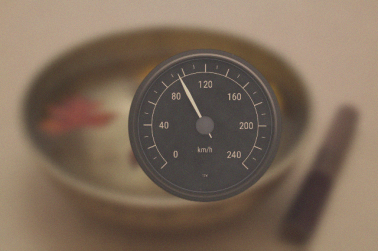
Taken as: 95
